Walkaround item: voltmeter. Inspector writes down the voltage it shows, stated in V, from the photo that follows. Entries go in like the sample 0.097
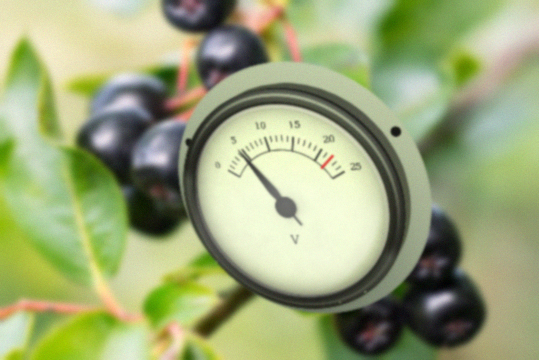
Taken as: 5
